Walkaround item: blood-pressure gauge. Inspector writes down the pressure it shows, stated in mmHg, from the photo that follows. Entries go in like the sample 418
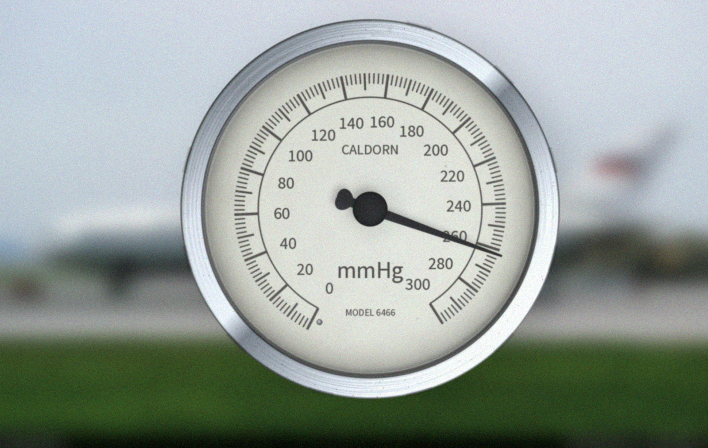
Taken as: 262
